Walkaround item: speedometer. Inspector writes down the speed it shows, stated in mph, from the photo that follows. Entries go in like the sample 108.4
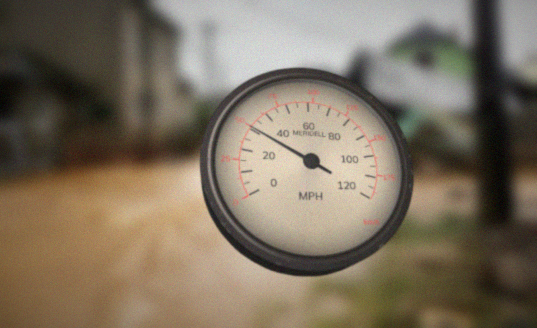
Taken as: 30
